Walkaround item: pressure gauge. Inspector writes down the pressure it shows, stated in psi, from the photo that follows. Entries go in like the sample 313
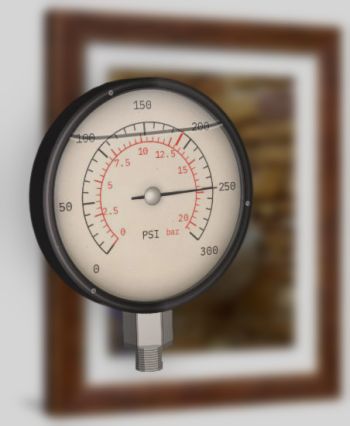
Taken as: 250
